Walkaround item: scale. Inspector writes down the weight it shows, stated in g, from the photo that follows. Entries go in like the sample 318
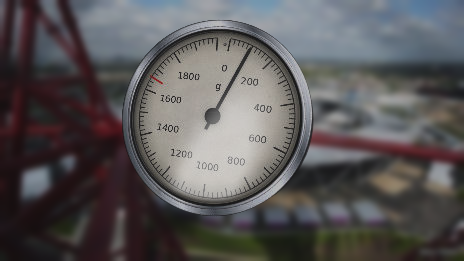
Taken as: 100
